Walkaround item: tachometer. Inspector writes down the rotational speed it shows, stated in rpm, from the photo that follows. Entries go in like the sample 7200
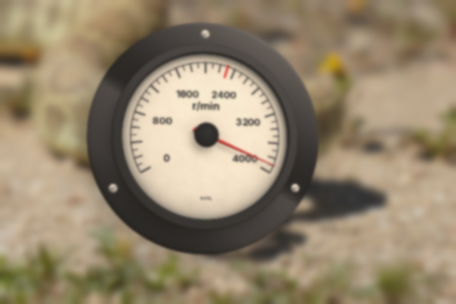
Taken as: 3900
